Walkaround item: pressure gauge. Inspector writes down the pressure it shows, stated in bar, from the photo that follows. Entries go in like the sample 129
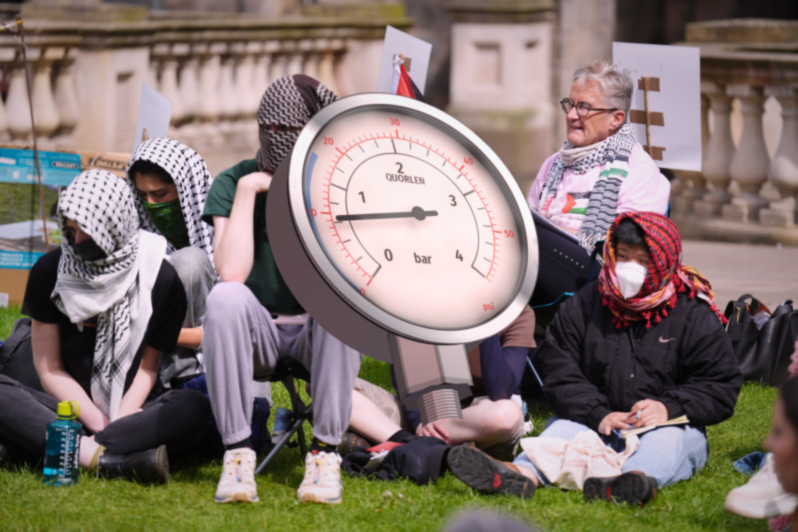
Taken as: 0.6
